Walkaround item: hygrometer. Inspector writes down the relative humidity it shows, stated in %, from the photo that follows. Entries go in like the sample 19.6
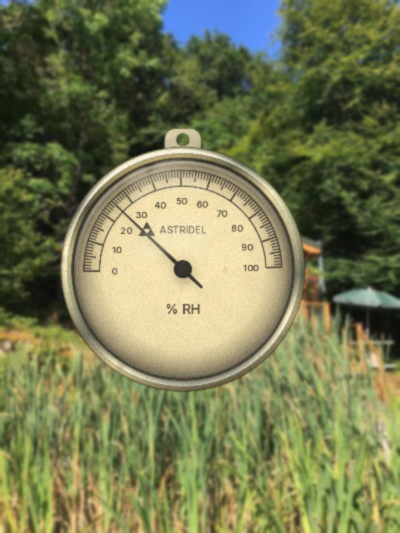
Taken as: 25
